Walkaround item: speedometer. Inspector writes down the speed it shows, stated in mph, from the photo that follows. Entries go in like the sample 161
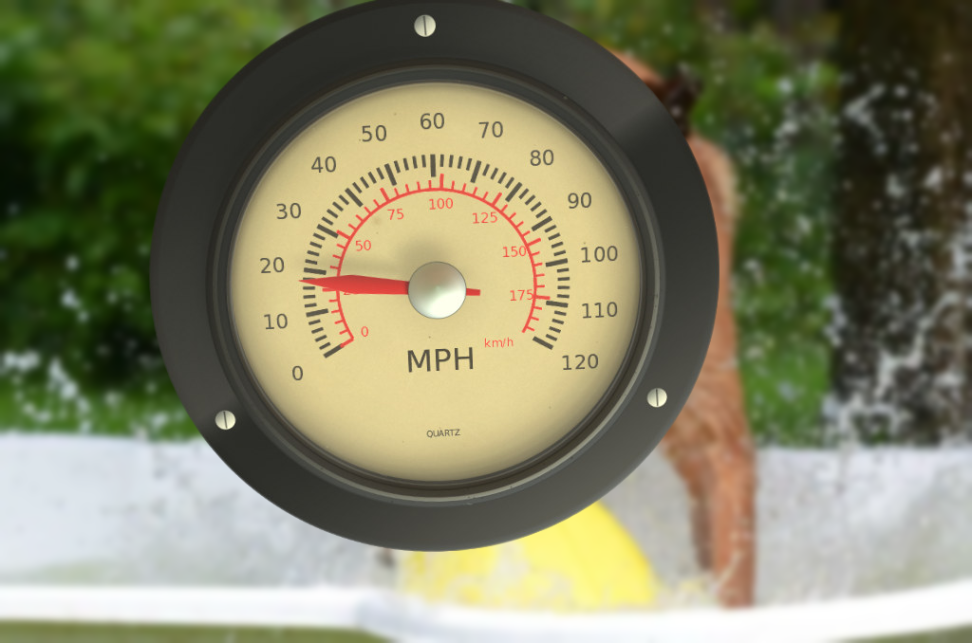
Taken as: 18
